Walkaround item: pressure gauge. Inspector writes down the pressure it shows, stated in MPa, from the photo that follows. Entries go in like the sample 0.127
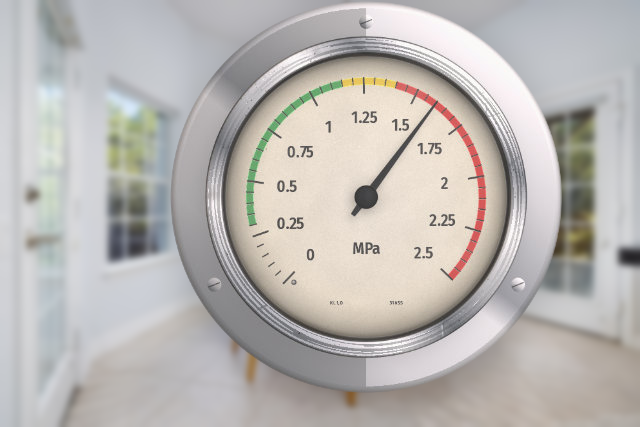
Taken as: 1.6
